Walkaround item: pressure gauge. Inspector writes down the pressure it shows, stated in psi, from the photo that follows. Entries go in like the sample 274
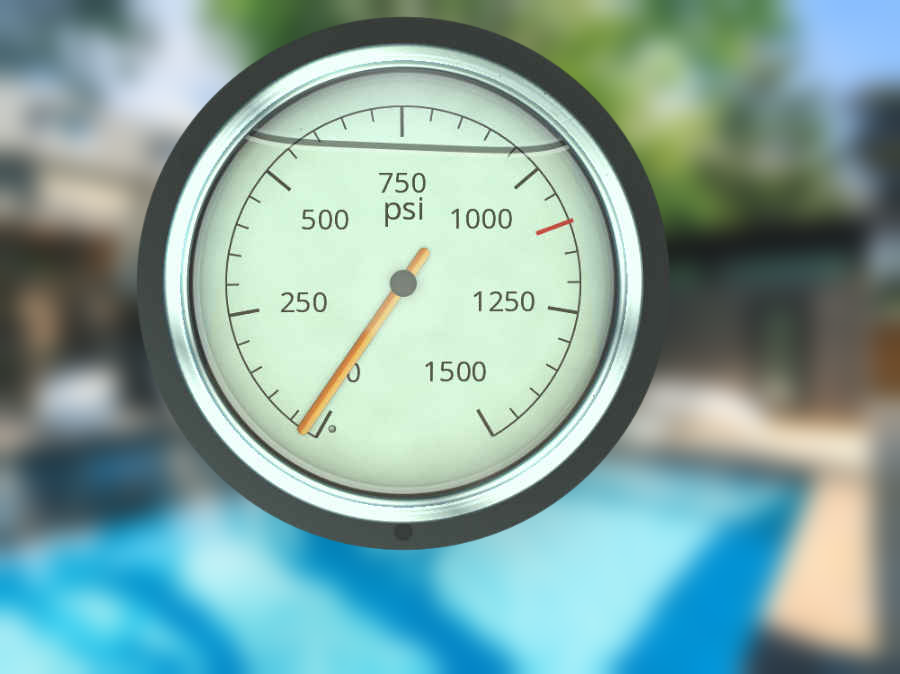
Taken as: 25
